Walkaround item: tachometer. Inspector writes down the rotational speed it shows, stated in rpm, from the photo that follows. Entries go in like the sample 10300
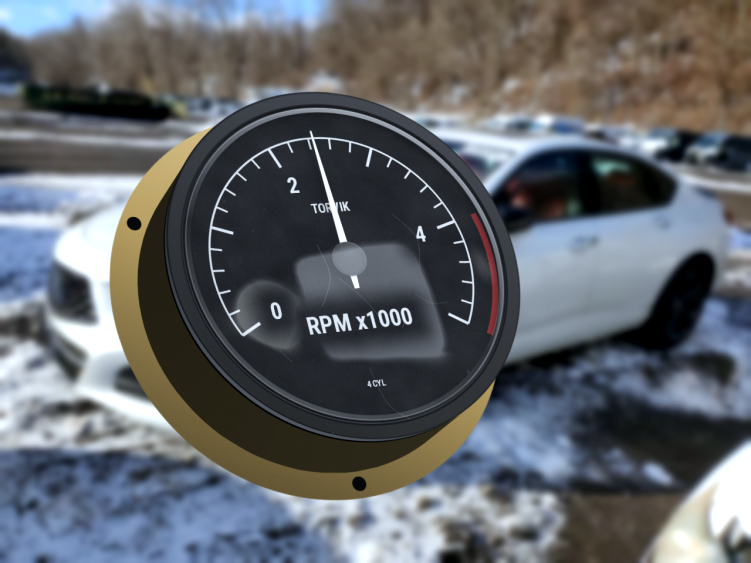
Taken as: 2400
